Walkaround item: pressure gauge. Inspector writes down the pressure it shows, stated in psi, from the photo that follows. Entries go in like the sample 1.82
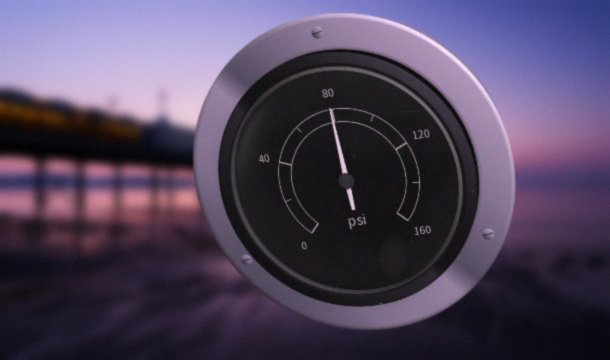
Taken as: 80
